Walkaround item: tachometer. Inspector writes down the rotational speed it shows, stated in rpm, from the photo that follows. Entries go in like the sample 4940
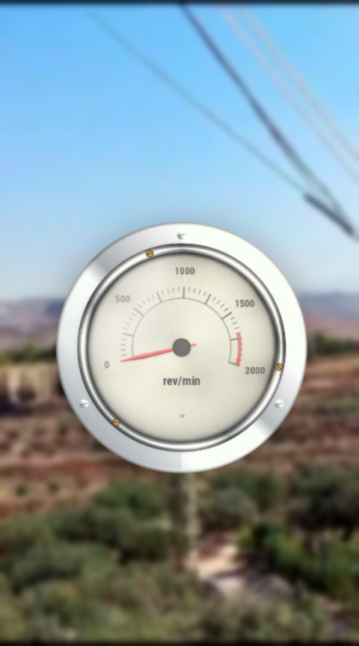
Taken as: 0
